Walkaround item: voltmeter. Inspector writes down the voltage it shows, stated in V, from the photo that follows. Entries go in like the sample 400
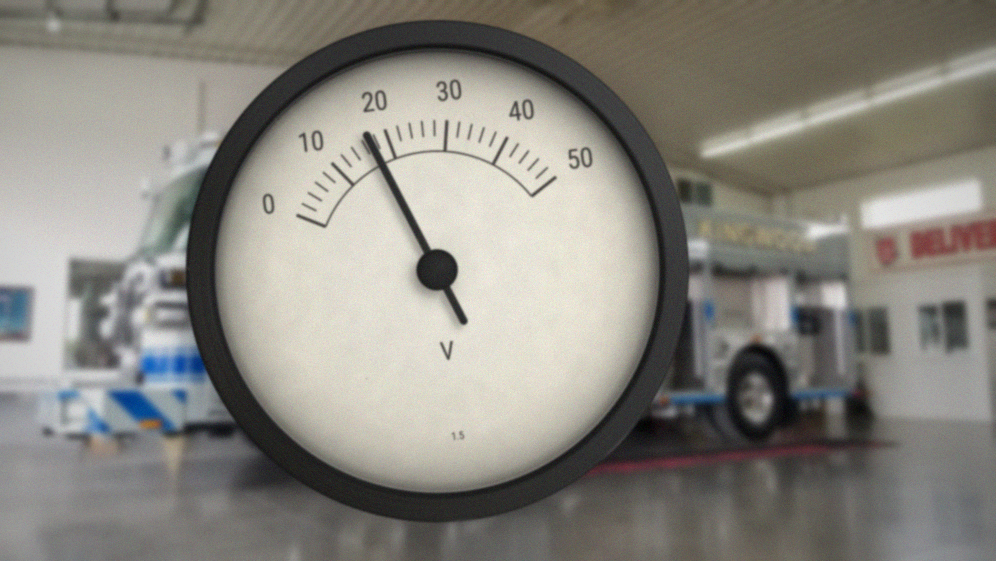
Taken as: 17
